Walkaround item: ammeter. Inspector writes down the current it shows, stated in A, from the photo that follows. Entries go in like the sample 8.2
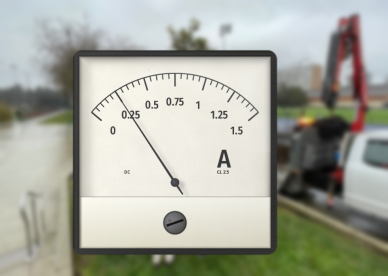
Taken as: 0.25
